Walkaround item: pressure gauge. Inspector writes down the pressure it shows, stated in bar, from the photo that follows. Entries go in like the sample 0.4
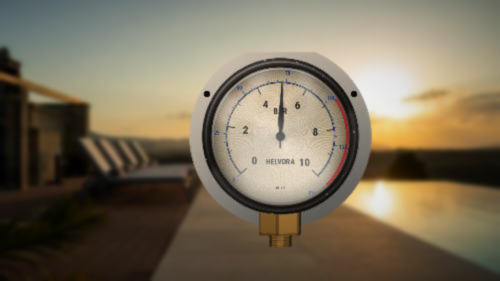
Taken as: 5
